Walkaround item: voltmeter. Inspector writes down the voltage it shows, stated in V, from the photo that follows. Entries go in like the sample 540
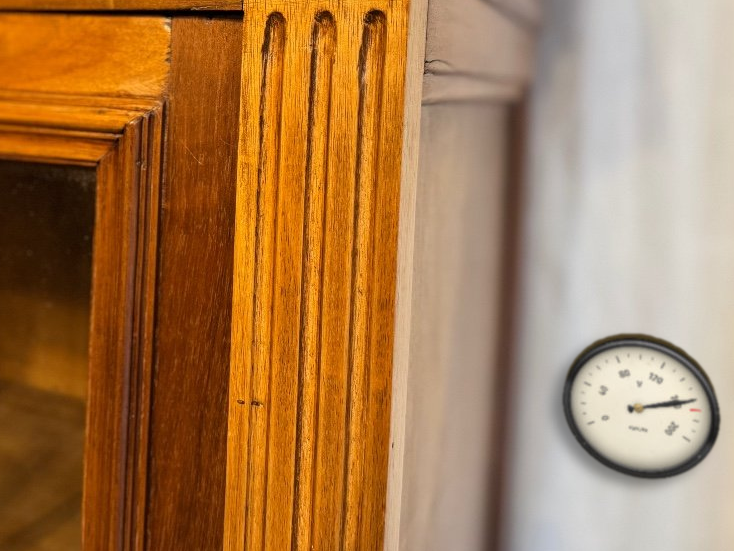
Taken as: 160
